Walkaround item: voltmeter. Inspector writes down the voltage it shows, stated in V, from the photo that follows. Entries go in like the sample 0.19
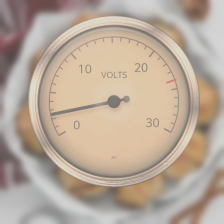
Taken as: 2.5
